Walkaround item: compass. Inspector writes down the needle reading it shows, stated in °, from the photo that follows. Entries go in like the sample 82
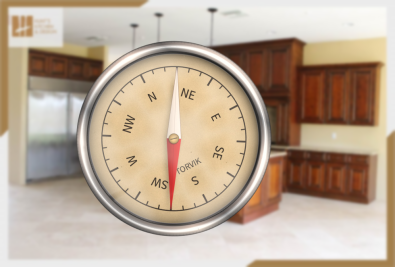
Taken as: 210
